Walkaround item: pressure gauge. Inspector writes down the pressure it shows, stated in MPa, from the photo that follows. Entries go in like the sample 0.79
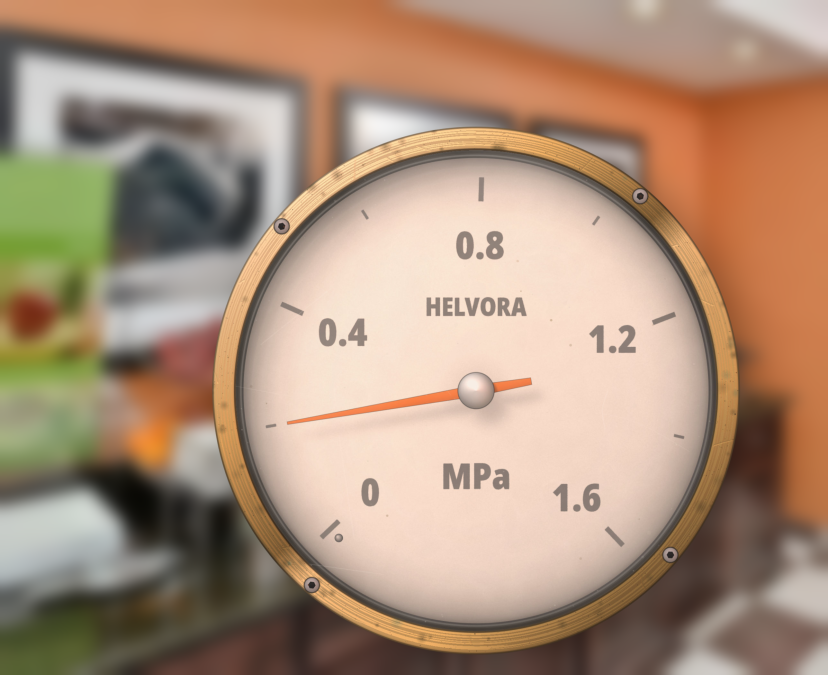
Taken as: 0.2
